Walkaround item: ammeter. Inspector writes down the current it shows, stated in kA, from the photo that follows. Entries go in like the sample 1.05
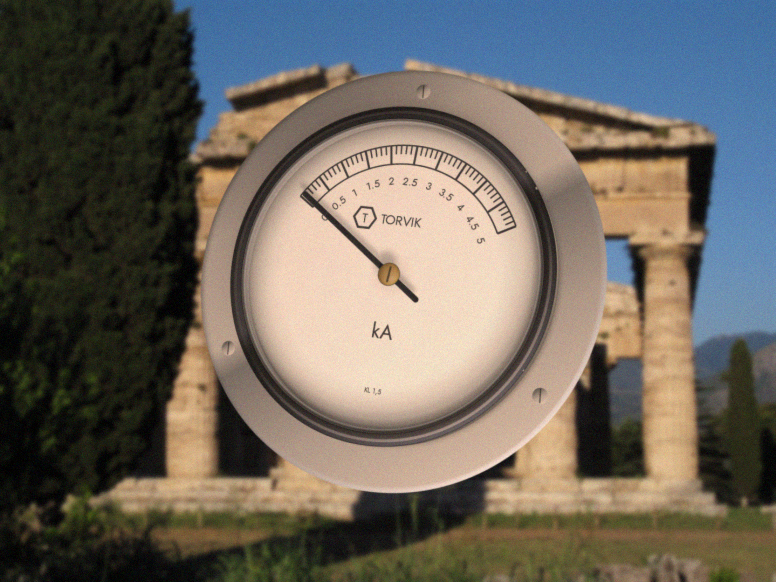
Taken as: 0.1
